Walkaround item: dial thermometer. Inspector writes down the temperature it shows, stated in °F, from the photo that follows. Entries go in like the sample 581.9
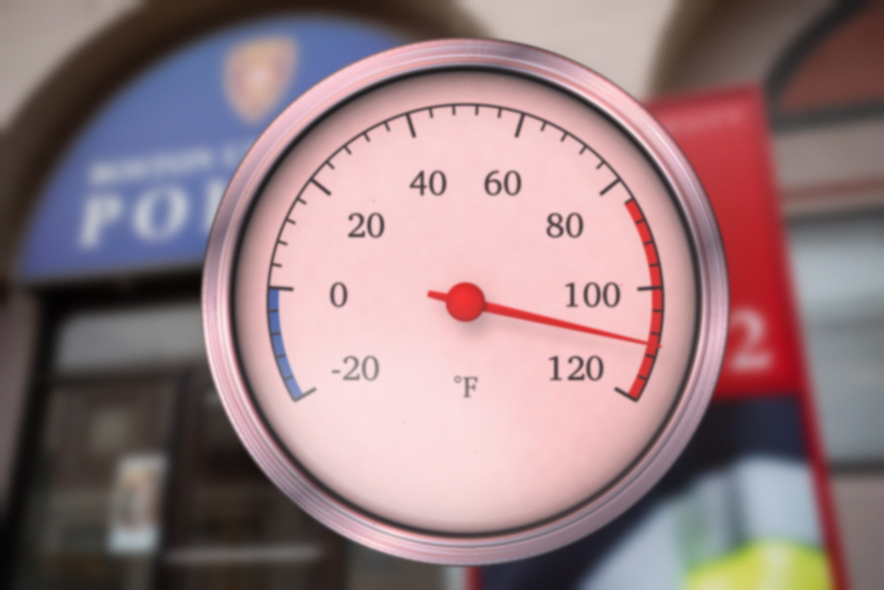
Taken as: 110
